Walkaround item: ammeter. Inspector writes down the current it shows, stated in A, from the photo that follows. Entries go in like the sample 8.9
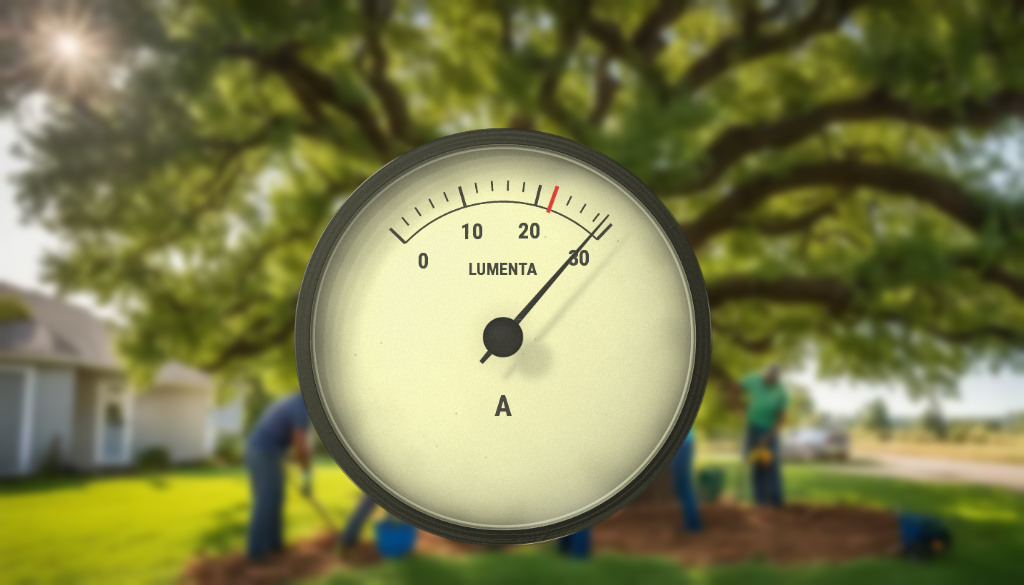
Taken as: 29
